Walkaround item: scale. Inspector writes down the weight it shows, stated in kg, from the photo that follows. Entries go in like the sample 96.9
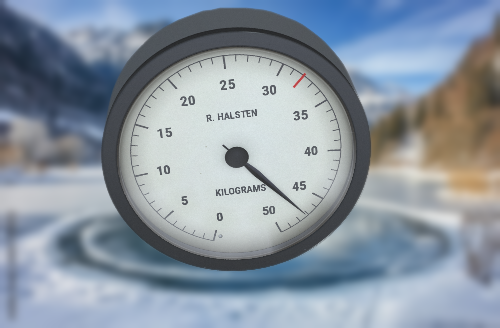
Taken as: 47
